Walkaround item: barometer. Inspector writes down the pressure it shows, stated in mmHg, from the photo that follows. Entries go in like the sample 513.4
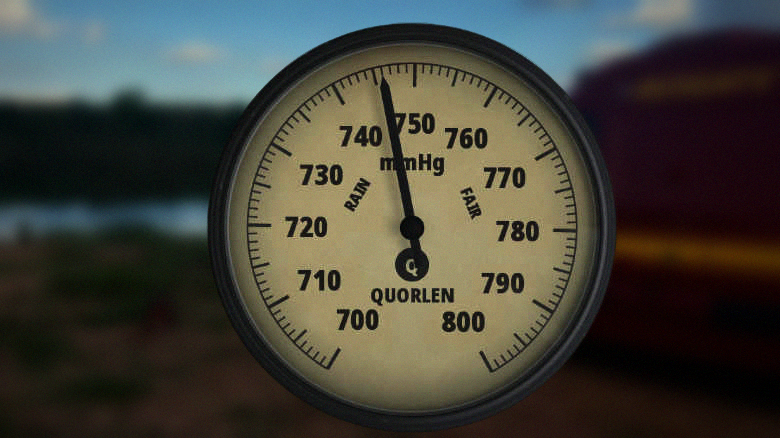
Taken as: 746
